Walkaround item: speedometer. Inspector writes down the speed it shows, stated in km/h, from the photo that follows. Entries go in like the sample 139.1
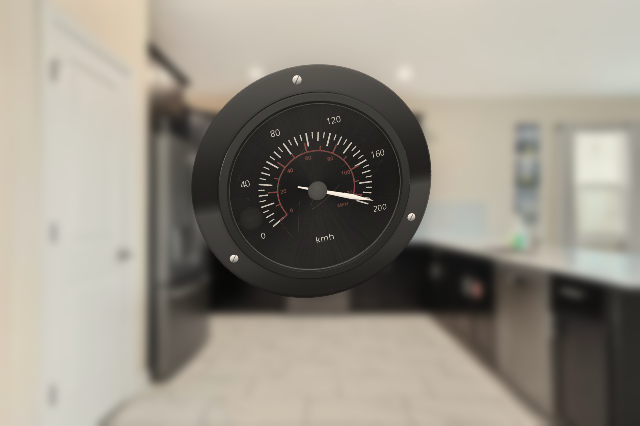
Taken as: 195
